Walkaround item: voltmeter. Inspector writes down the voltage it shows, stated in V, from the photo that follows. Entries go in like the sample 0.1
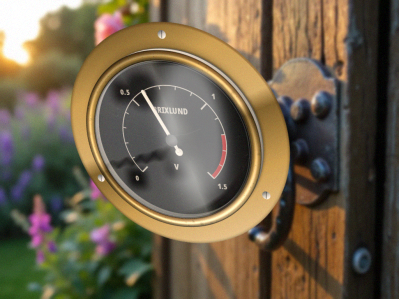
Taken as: 0.6
